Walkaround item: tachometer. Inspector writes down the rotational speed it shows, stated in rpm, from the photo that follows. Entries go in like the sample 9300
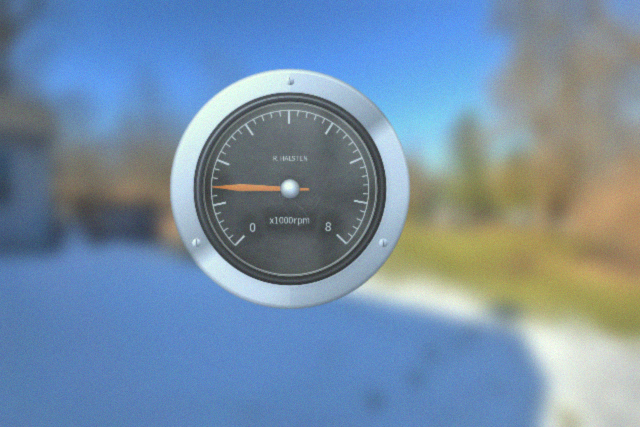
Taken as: 1400
